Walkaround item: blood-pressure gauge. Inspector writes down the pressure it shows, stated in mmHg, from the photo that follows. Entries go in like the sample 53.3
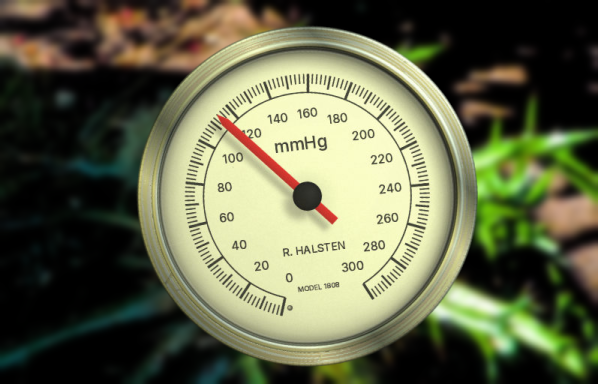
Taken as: 114
